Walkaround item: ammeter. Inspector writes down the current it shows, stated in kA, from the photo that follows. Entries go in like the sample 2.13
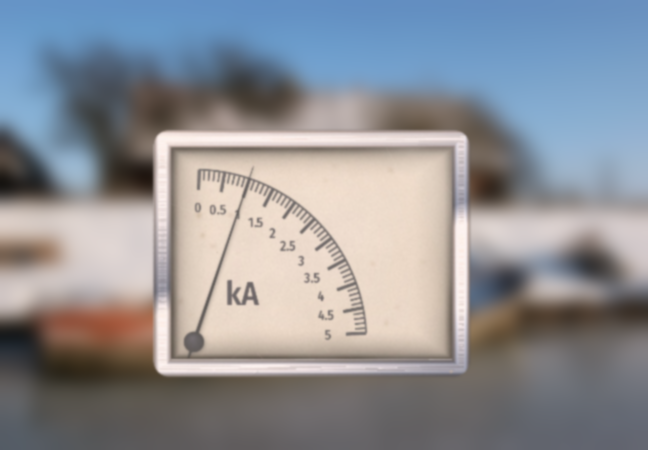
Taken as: 1
